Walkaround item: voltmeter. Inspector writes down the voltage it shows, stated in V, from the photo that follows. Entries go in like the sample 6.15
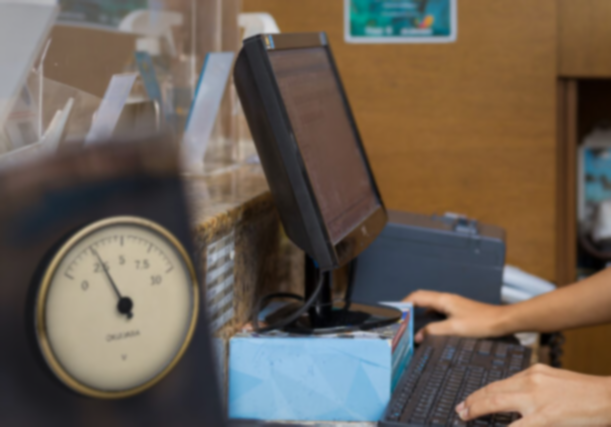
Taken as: 2.5
